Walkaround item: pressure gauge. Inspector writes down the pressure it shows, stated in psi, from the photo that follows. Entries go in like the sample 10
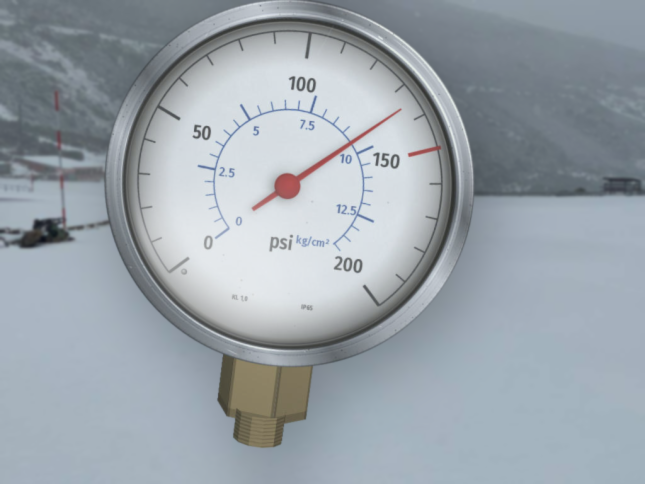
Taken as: 135
